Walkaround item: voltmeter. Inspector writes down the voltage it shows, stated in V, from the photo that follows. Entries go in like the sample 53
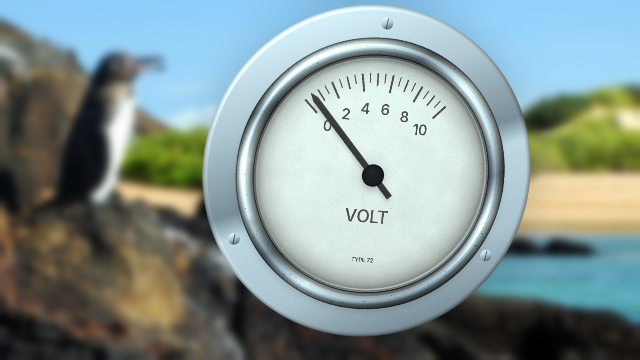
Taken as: 0.5
